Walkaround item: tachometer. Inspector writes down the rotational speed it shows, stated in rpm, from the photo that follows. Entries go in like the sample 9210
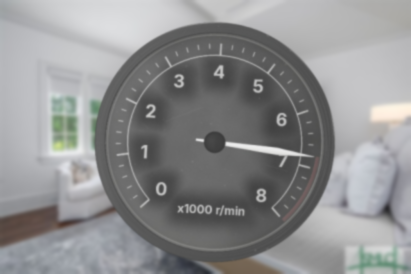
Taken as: 6800
